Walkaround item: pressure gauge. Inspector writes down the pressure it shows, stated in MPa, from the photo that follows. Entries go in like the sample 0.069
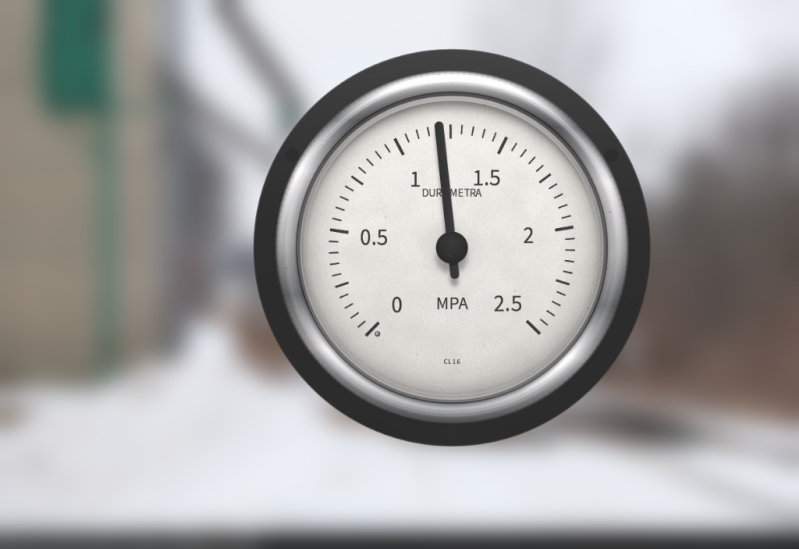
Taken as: 1.2
